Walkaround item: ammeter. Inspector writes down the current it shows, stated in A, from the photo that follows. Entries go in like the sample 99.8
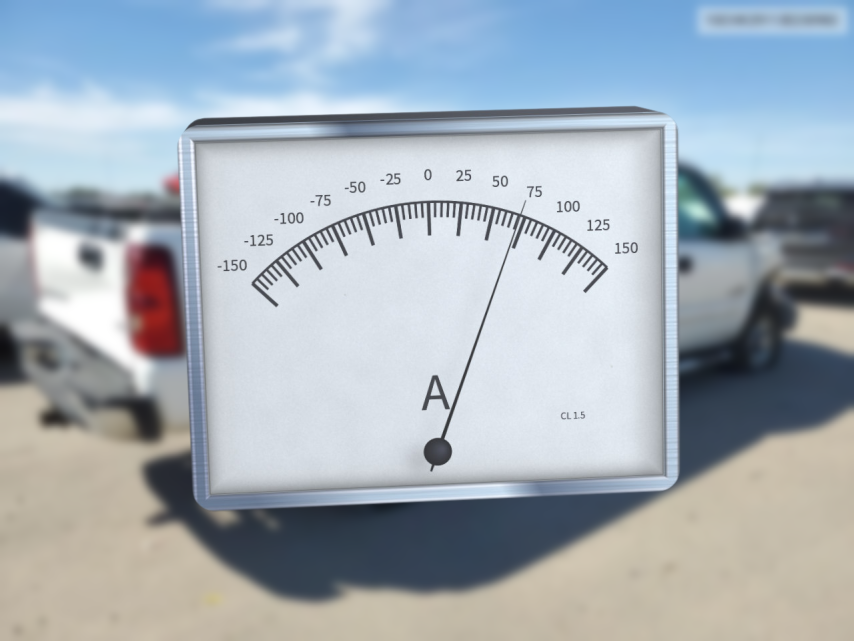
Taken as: 70
